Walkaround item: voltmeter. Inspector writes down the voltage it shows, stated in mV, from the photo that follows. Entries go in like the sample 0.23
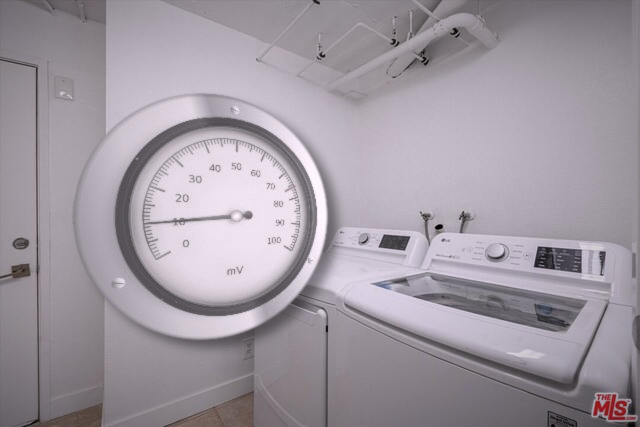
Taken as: 10
